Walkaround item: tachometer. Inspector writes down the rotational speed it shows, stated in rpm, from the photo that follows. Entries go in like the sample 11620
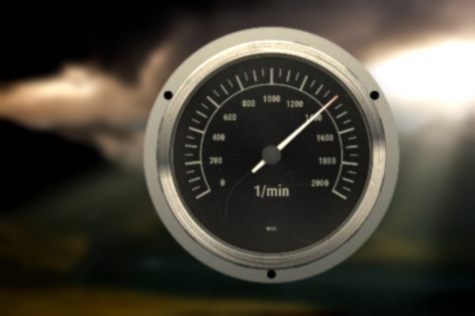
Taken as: 1400
